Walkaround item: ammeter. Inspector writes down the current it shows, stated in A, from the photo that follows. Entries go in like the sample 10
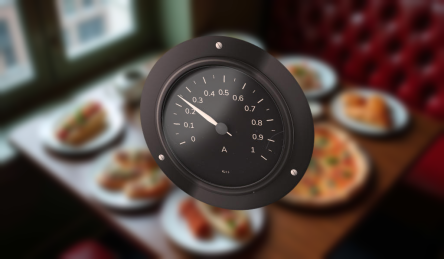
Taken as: 0.25
